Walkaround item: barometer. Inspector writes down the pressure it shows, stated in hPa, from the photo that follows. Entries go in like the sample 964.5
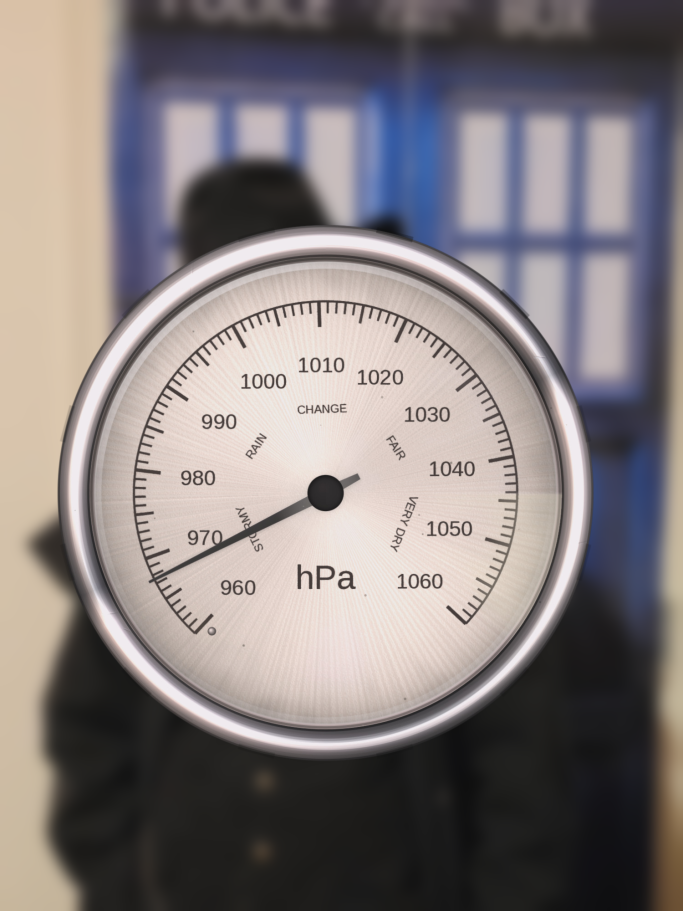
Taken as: 967.5
